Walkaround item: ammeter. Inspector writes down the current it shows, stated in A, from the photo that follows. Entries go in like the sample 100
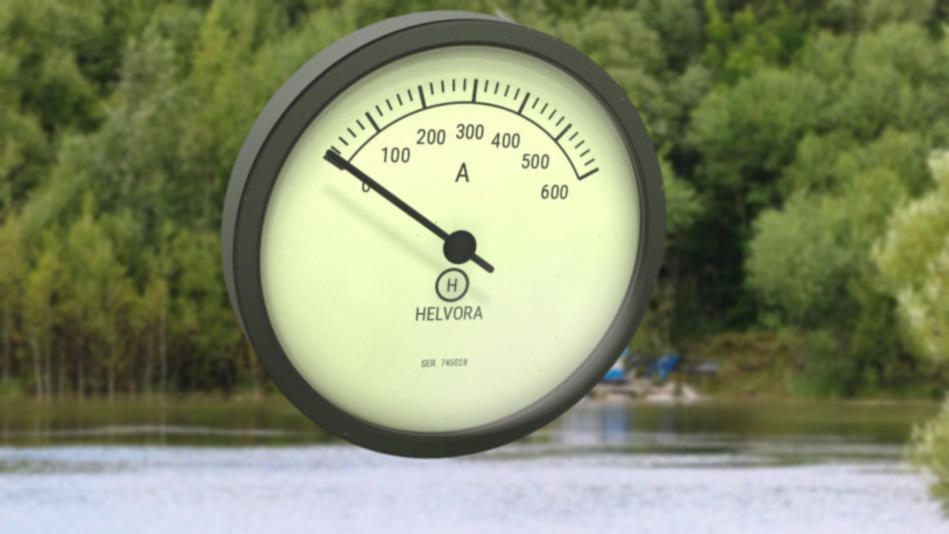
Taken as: 10
